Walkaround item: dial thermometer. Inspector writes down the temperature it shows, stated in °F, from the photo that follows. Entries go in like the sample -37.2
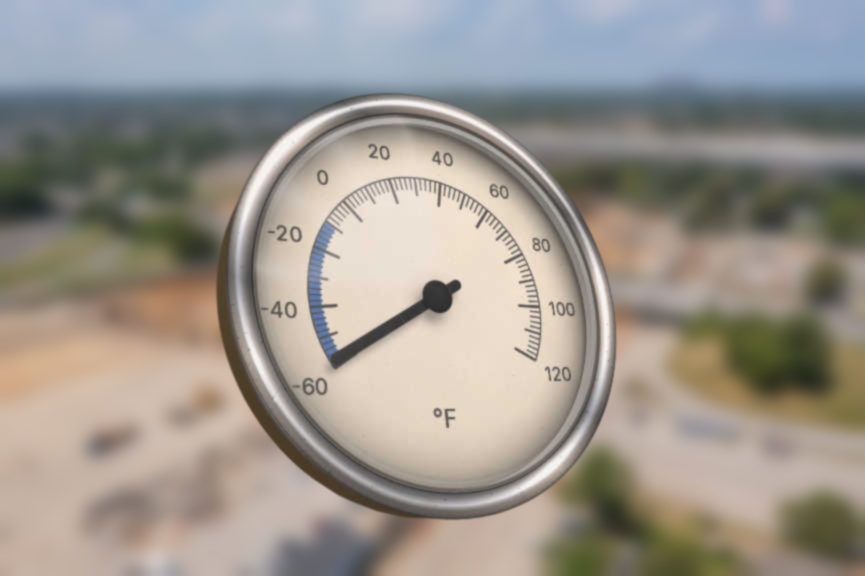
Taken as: -58
